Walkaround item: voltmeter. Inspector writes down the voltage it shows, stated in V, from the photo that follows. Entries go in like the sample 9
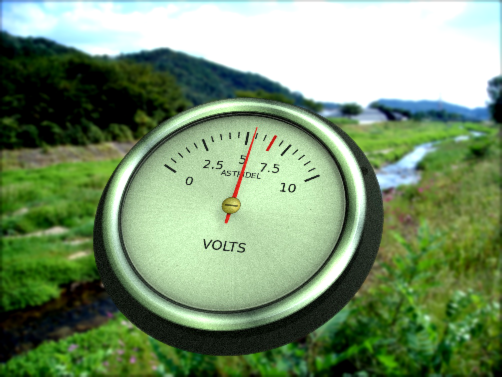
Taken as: 5.5
